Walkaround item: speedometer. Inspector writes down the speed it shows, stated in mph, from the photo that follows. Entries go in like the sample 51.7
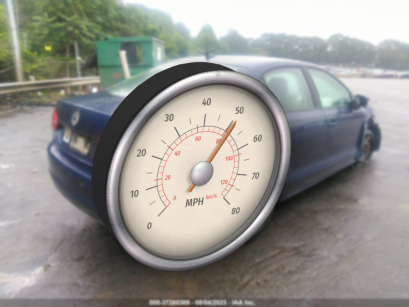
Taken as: 50
